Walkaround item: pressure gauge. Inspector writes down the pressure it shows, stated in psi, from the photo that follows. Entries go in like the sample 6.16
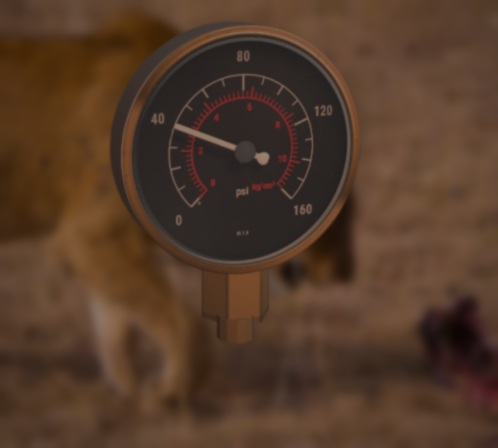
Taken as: 40
